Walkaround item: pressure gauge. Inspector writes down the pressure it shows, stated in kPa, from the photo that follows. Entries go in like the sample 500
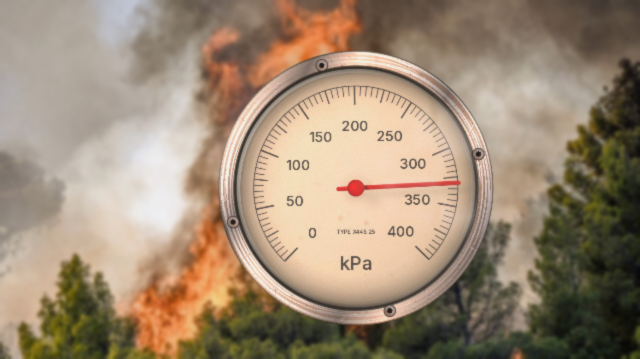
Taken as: 330
